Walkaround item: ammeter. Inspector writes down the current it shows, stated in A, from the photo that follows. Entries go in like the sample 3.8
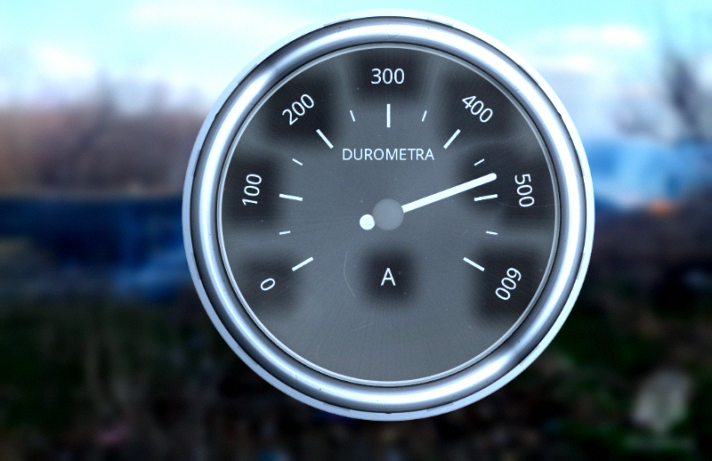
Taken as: 475
